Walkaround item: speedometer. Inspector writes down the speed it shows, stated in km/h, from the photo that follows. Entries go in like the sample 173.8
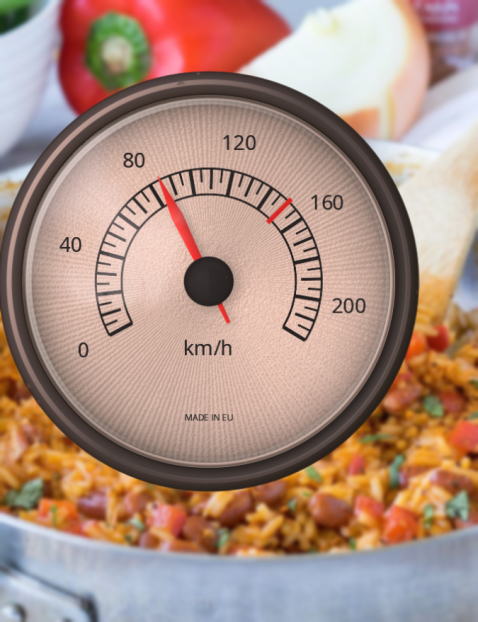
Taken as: 85
